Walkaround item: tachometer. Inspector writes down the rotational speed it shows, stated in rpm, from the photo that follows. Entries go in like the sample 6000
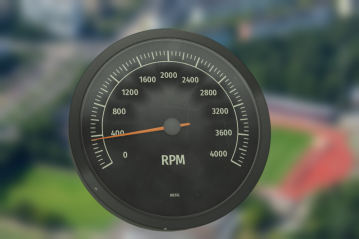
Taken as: 350
